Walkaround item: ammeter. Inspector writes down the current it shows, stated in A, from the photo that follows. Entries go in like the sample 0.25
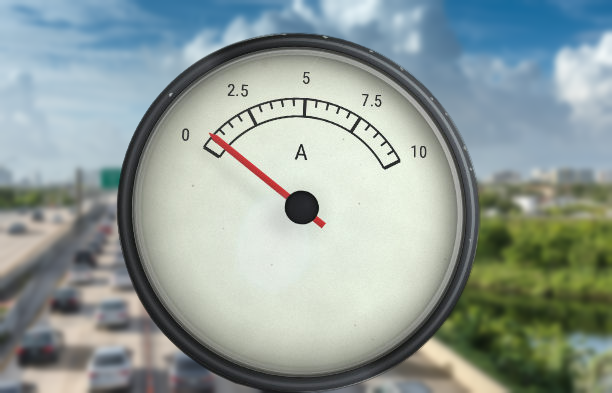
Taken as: 0.5
